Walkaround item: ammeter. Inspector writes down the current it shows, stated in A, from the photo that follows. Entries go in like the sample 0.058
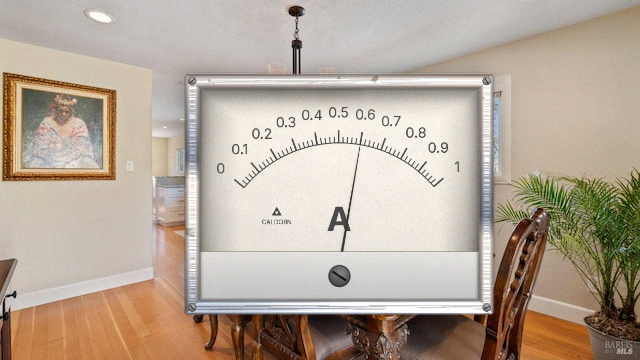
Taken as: 0.6
